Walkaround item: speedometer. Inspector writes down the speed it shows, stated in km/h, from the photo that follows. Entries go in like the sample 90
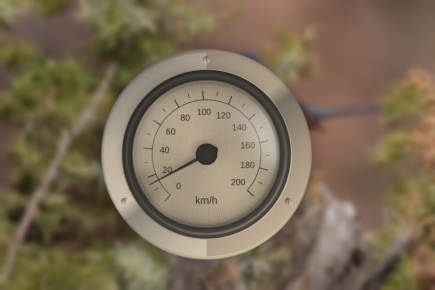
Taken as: 15
